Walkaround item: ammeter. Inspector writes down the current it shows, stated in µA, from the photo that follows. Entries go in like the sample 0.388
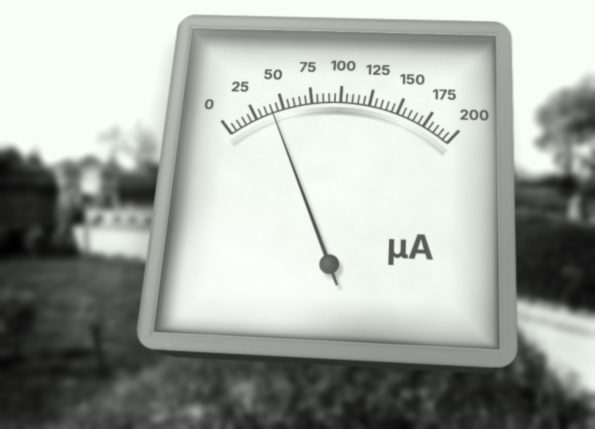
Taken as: 40
